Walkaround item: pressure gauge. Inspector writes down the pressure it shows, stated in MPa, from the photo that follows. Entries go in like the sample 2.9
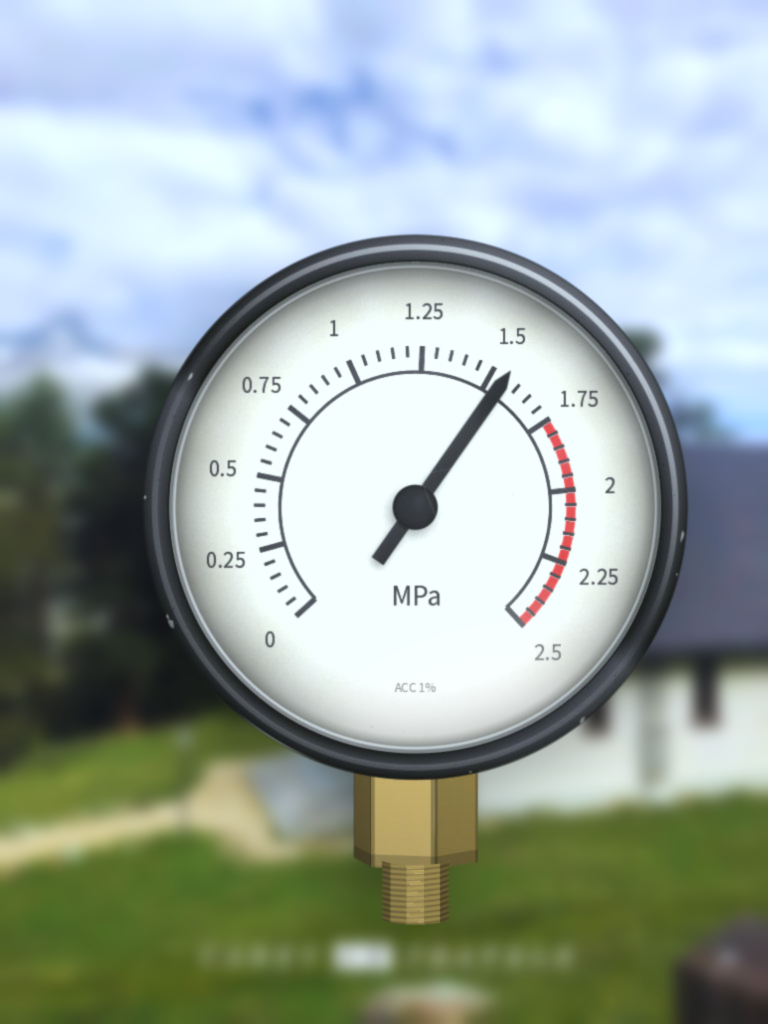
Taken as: 1.55
